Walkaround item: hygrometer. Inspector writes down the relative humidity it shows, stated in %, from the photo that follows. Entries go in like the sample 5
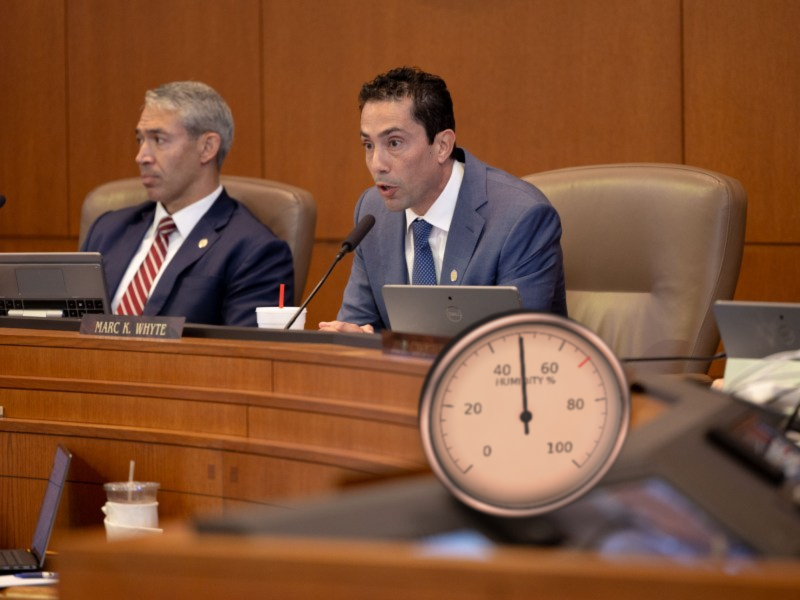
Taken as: 48
